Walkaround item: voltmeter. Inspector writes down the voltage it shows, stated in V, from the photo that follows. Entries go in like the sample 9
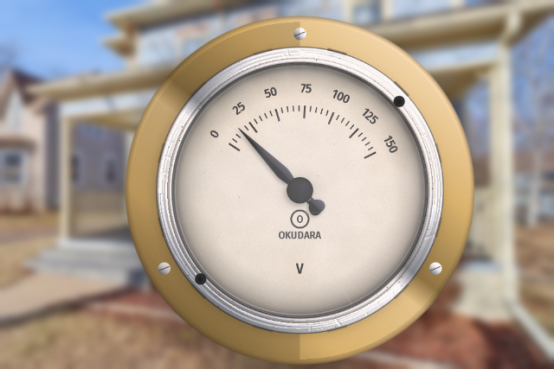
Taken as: 15
